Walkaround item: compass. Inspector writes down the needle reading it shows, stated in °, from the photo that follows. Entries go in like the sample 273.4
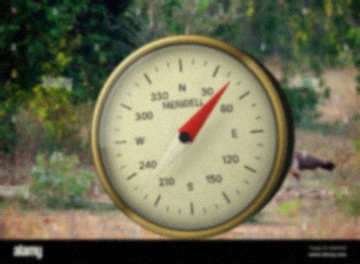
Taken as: 45
